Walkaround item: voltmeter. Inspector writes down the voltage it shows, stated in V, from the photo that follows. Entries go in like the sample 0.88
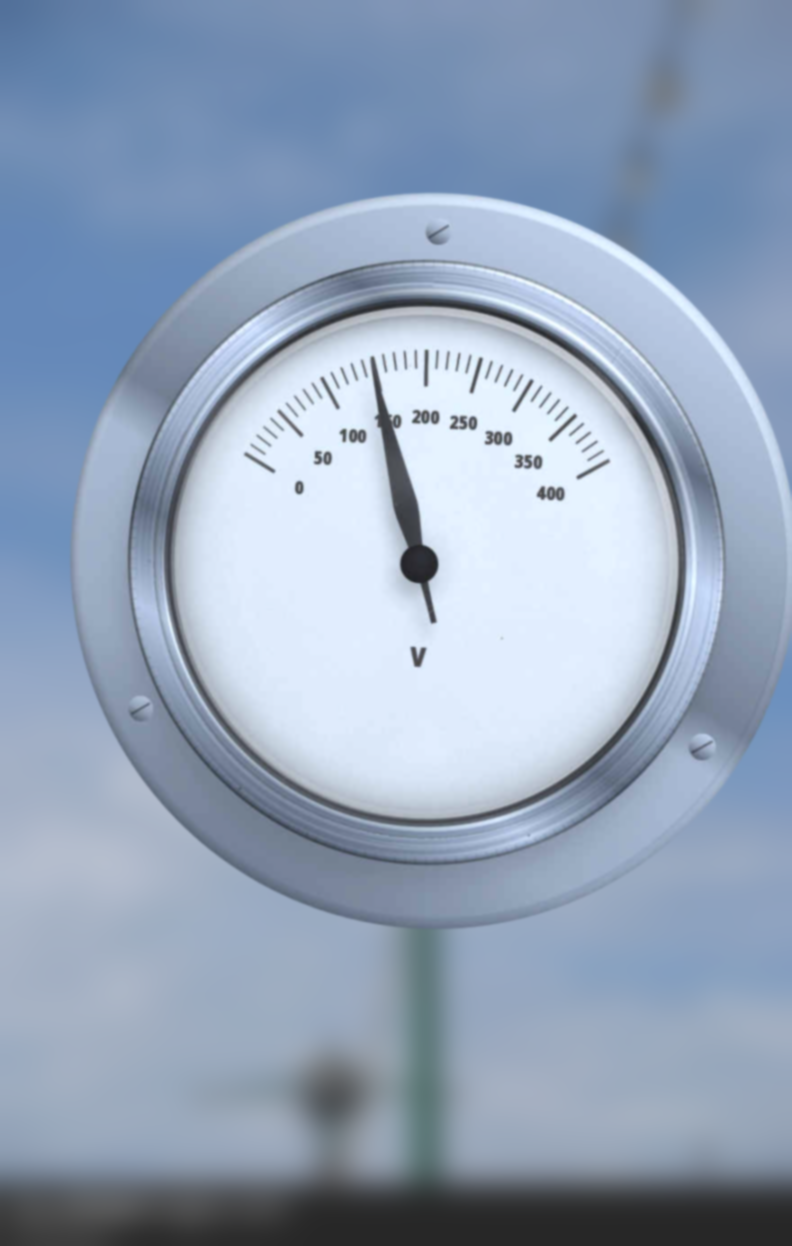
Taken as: 150
